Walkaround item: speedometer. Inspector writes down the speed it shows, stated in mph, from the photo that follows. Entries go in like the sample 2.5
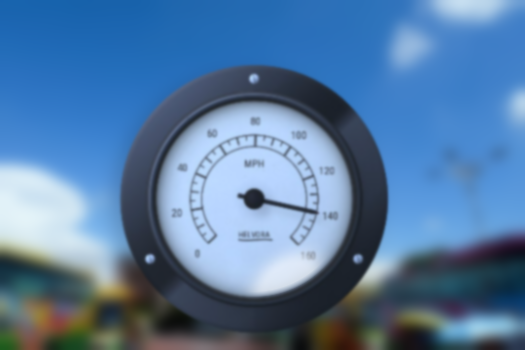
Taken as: 140
